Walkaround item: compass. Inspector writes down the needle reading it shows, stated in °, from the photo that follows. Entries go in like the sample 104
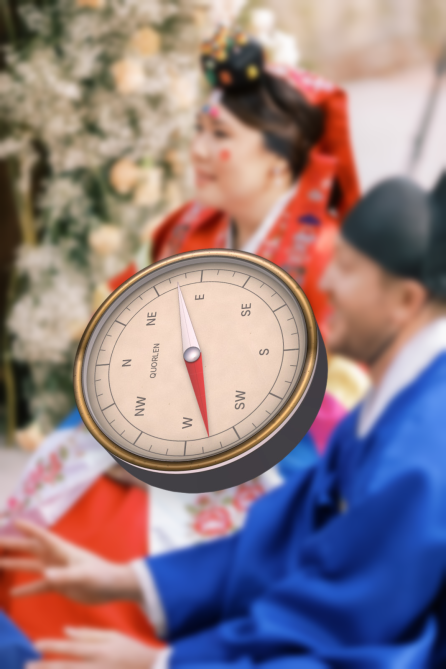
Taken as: 255
